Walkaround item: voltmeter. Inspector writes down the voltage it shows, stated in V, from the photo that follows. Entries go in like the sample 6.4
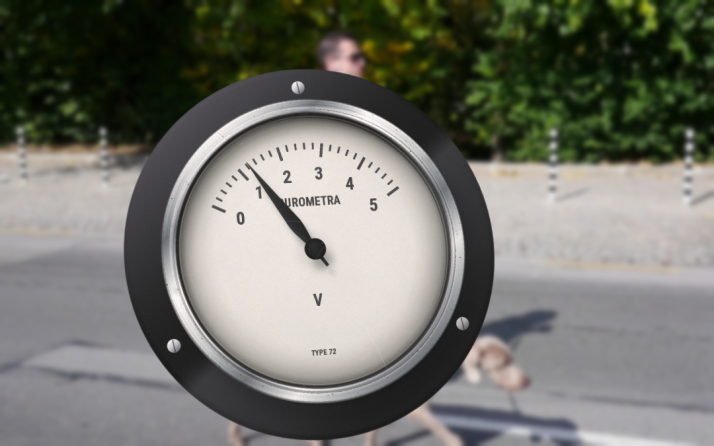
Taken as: 1.2
